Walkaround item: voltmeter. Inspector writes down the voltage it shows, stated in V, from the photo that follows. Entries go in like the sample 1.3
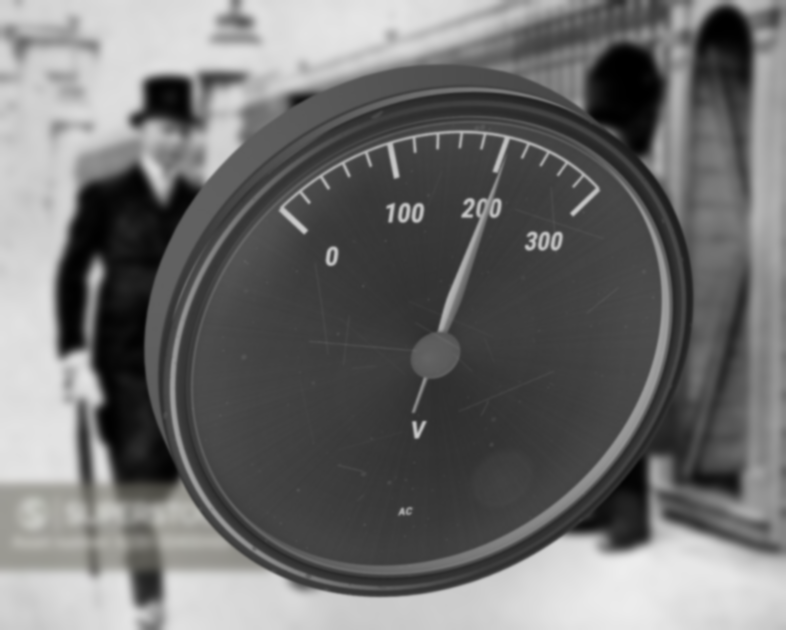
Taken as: 200
